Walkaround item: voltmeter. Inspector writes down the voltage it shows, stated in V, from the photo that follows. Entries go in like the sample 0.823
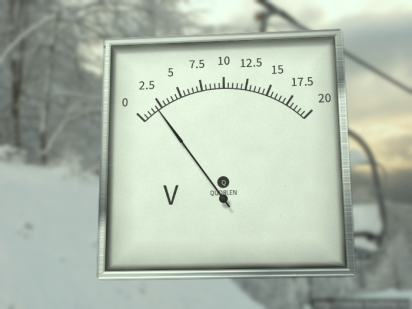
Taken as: 2
